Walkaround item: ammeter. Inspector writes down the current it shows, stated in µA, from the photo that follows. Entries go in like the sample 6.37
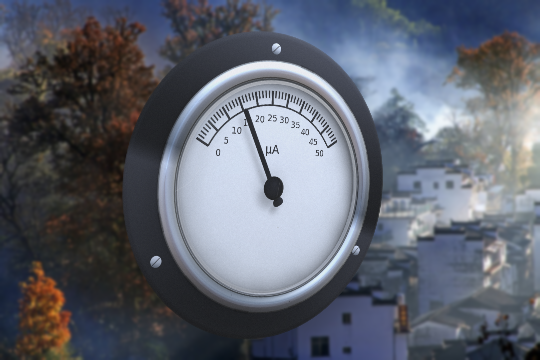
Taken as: 15
